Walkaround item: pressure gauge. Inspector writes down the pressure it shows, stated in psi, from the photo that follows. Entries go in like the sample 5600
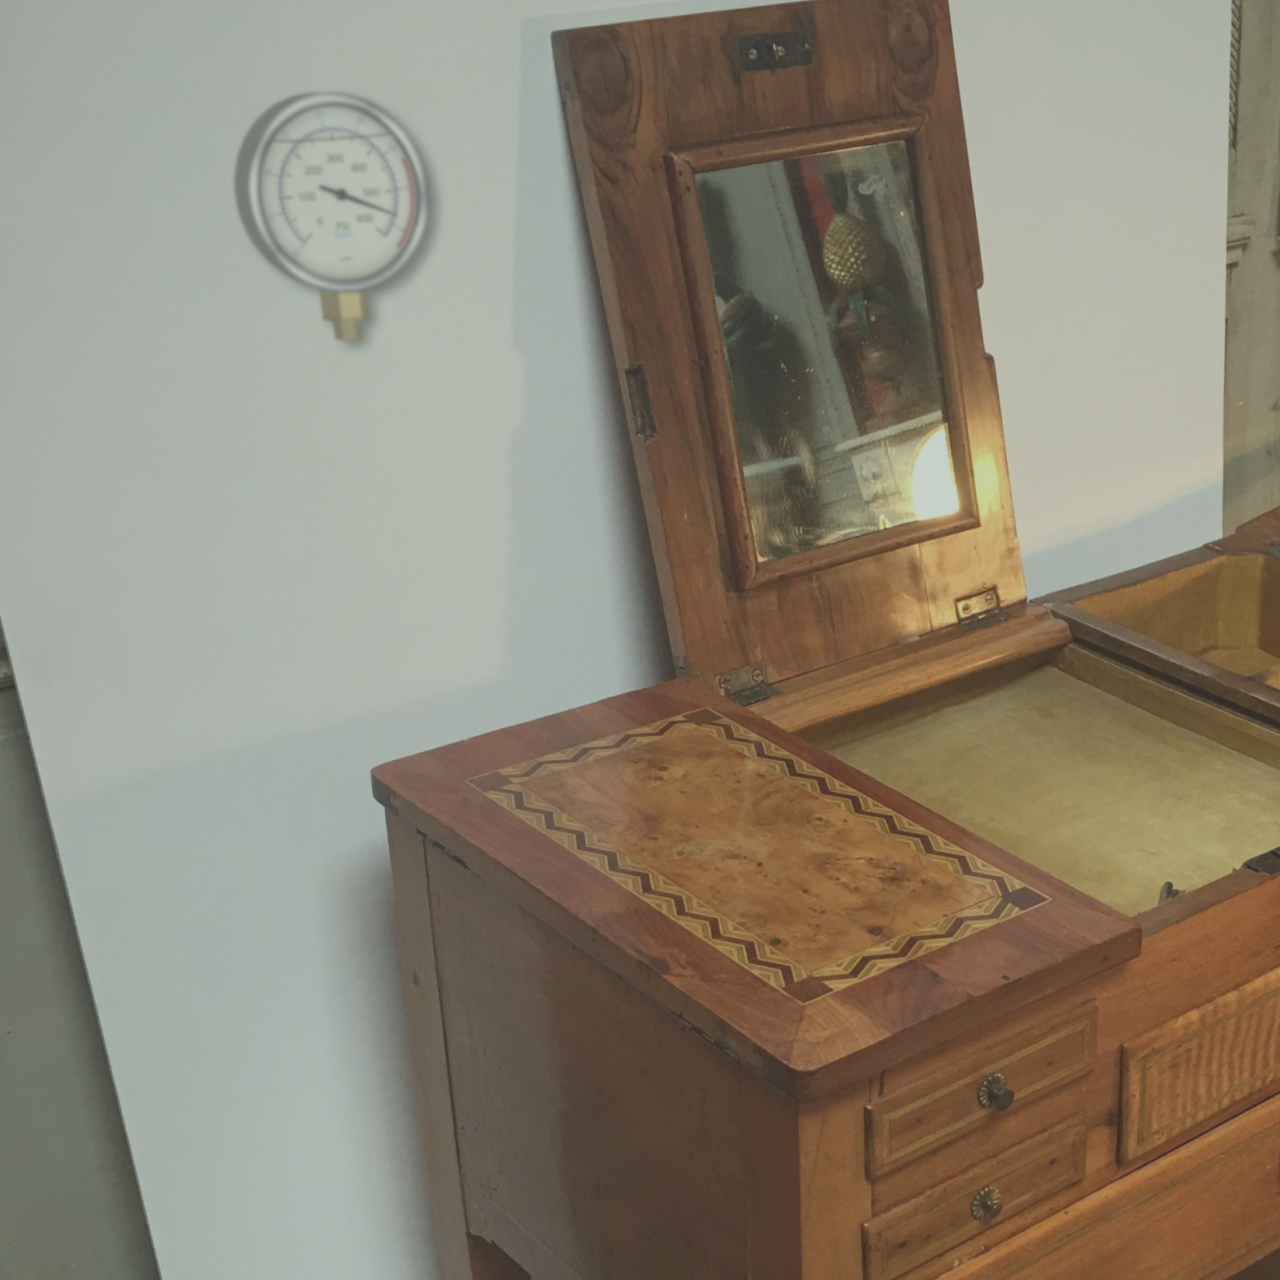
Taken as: 550
